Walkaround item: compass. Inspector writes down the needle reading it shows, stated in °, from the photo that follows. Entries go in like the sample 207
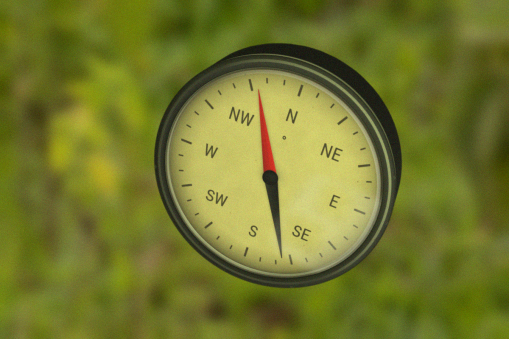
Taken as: 335
